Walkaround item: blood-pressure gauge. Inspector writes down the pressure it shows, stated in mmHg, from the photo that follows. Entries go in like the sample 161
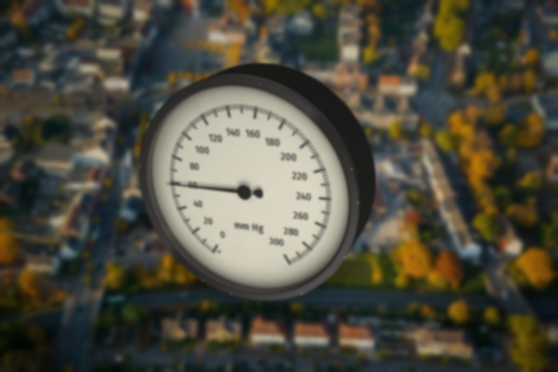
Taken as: 60
